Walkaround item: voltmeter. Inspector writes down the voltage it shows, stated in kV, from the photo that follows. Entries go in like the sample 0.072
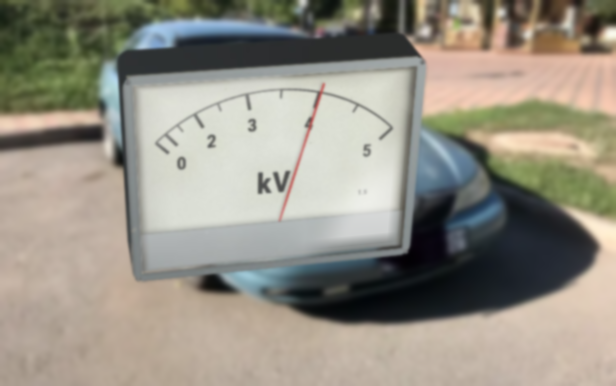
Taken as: 4
